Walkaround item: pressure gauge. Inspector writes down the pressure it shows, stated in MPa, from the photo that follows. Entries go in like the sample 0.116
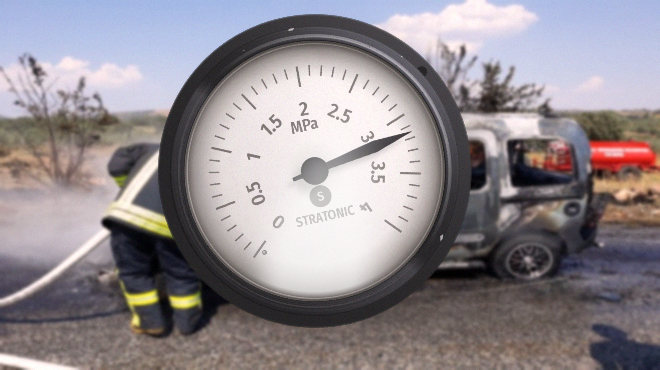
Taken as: 3.15
